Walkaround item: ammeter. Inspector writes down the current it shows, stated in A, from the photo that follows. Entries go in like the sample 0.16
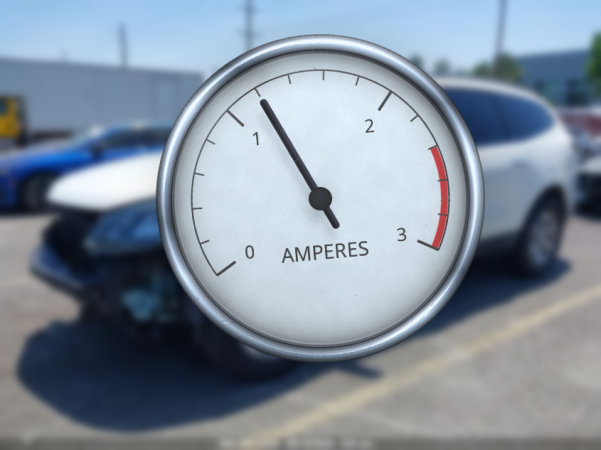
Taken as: 1.2
